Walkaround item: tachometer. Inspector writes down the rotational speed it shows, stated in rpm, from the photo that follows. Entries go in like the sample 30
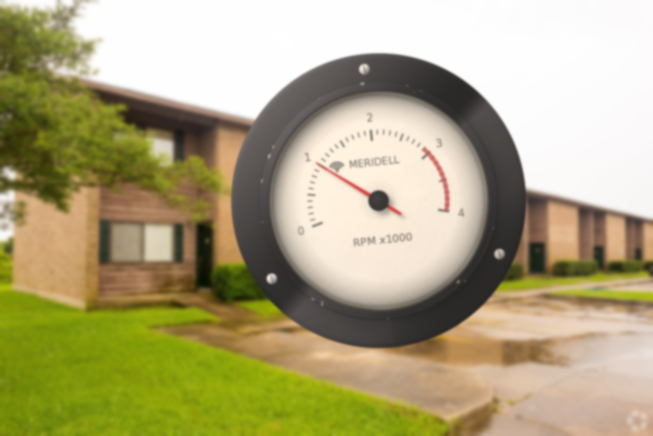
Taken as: 1000
